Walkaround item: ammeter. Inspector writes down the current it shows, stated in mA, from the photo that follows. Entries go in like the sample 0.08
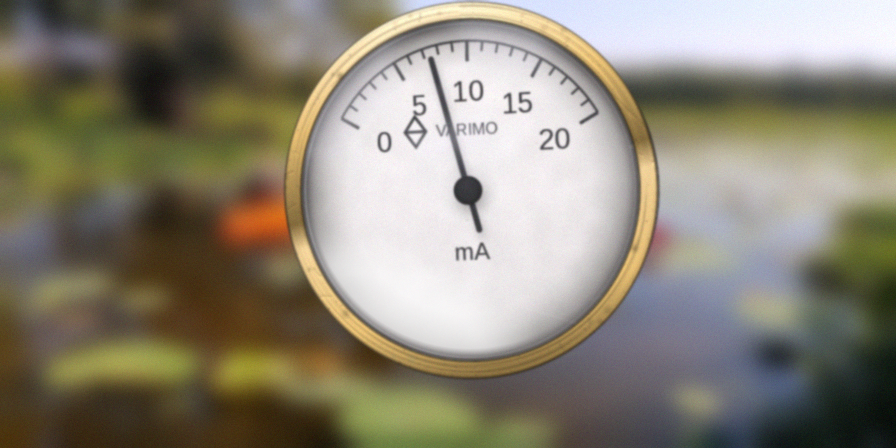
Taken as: 7.5
